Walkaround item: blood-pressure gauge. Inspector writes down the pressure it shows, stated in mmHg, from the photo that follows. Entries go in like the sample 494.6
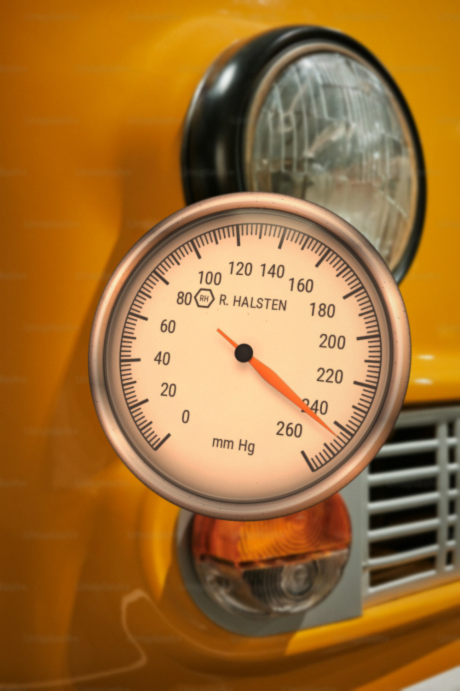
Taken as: 244
